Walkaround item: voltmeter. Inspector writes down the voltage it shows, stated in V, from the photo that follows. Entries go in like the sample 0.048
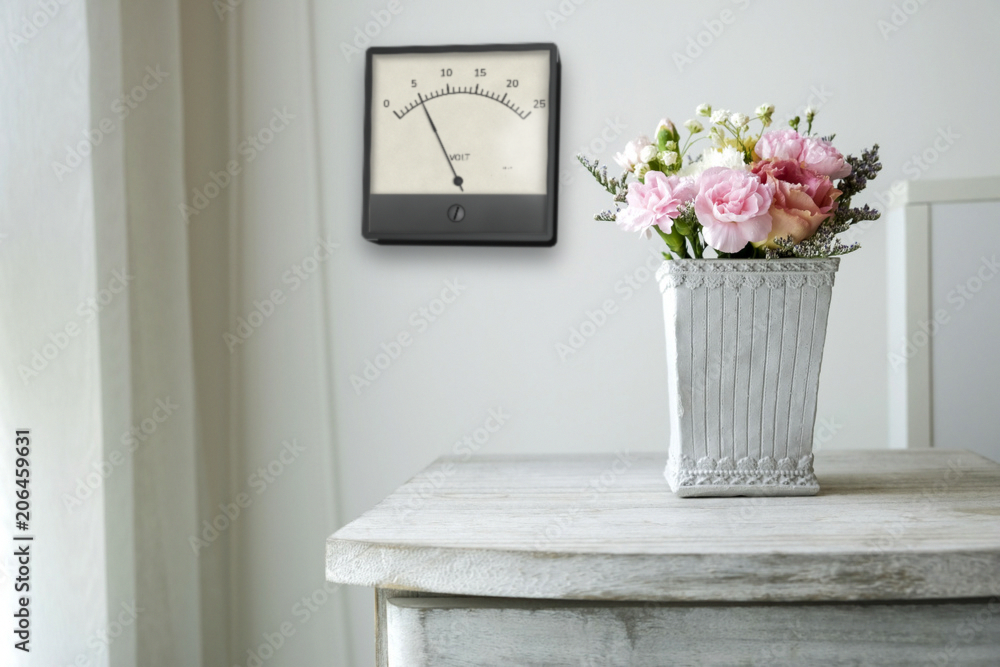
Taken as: 5
